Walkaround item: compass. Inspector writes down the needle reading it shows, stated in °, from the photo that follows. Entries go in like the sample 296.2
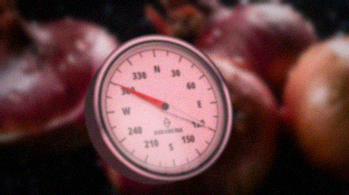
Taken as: 300
